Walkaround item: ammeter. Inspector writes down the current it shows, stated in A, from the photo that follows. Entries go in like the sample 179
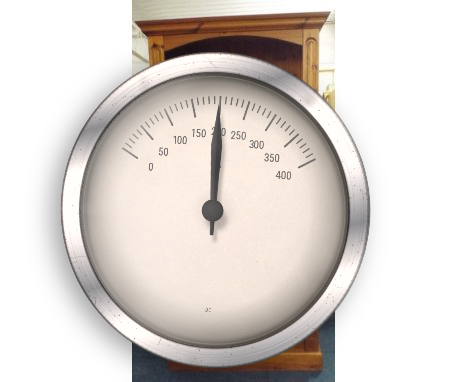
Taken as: 200
